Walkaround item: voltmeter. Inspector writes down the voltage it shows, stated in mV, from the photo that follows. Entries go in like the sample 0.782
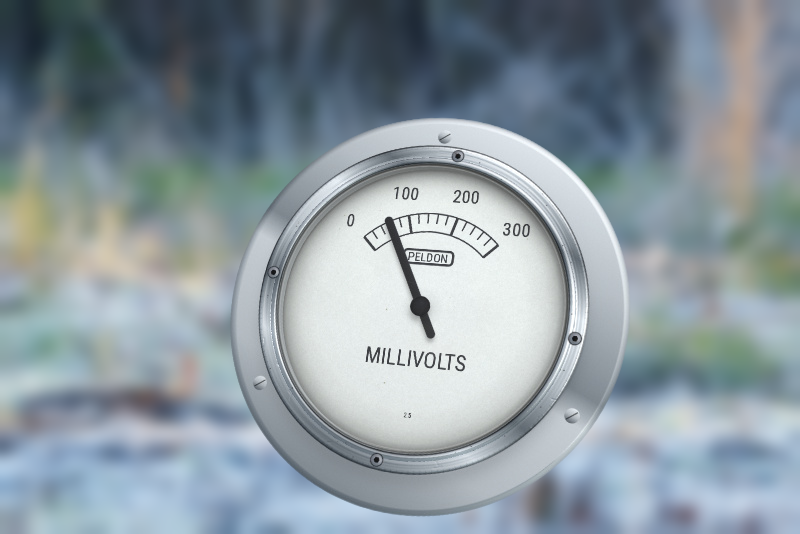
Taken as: 60
